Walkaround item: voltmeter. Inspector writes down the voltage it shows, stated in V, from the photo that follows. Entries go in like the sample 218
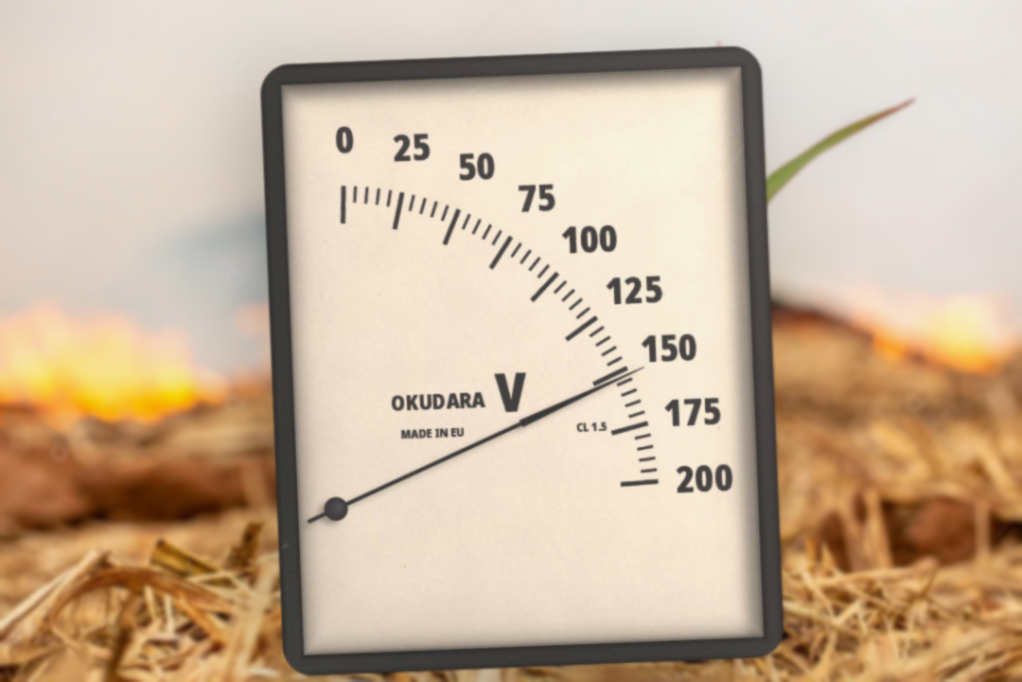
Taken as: 152.5
